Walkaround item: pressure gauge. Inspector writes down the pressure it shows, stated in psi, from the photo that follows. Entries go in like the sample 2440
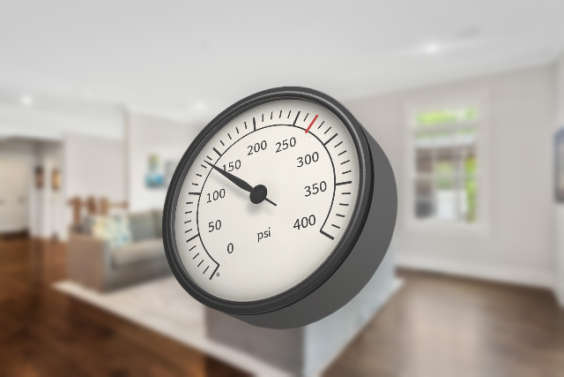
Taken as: 135
